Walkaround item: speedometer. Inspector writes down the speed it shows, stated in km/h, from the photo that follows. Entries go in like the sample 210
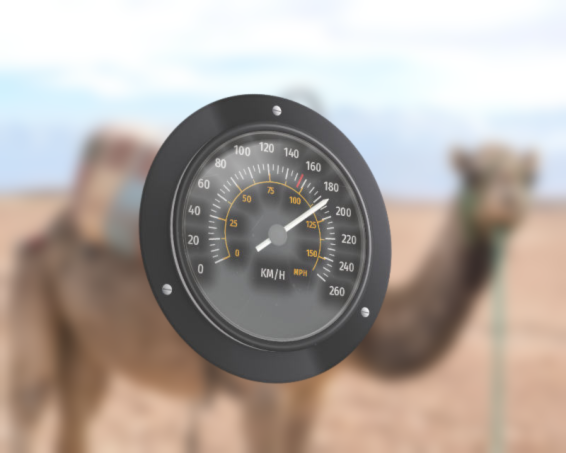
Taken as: 185
